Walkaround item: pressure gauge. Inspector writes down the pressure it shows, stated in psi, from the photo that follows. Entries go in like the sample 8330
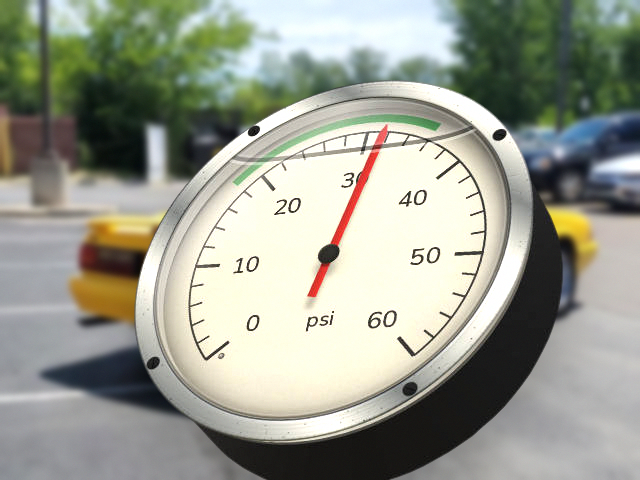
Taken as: 32
